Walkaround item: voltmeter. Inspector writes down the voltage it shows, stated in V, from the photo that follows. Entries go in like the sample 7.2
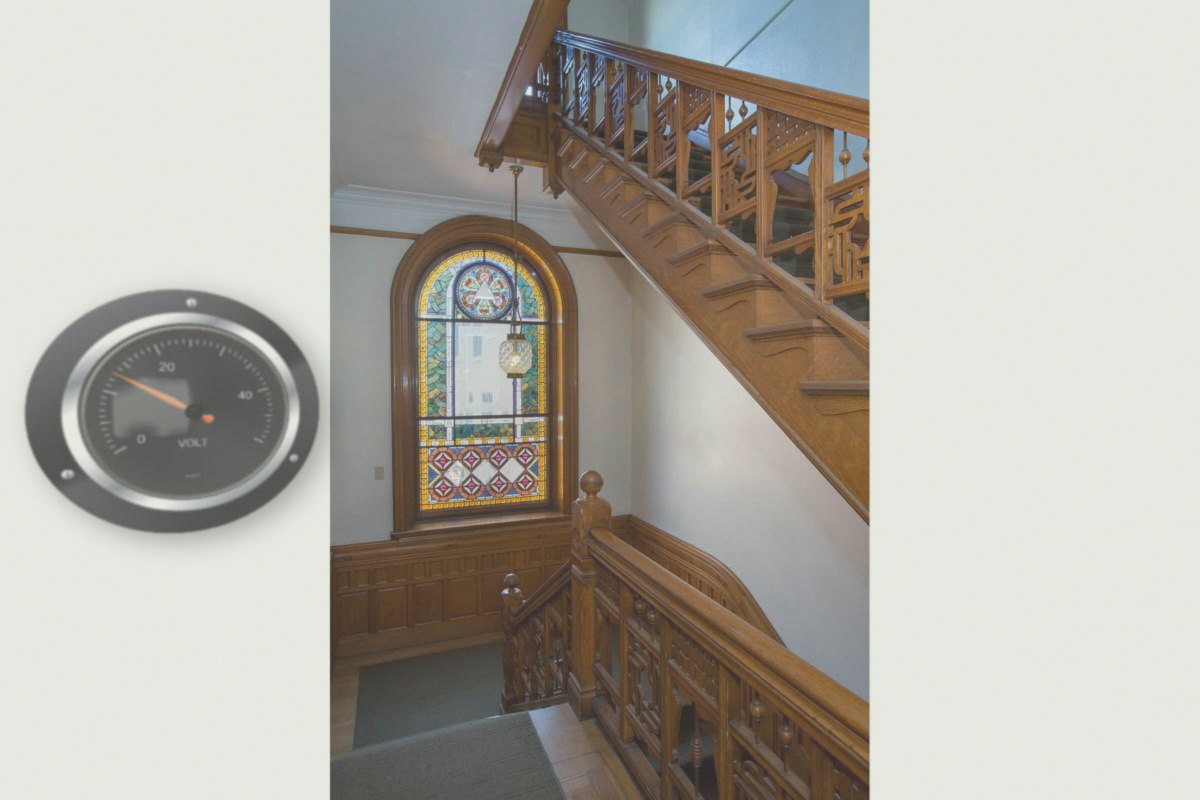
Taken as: 13
